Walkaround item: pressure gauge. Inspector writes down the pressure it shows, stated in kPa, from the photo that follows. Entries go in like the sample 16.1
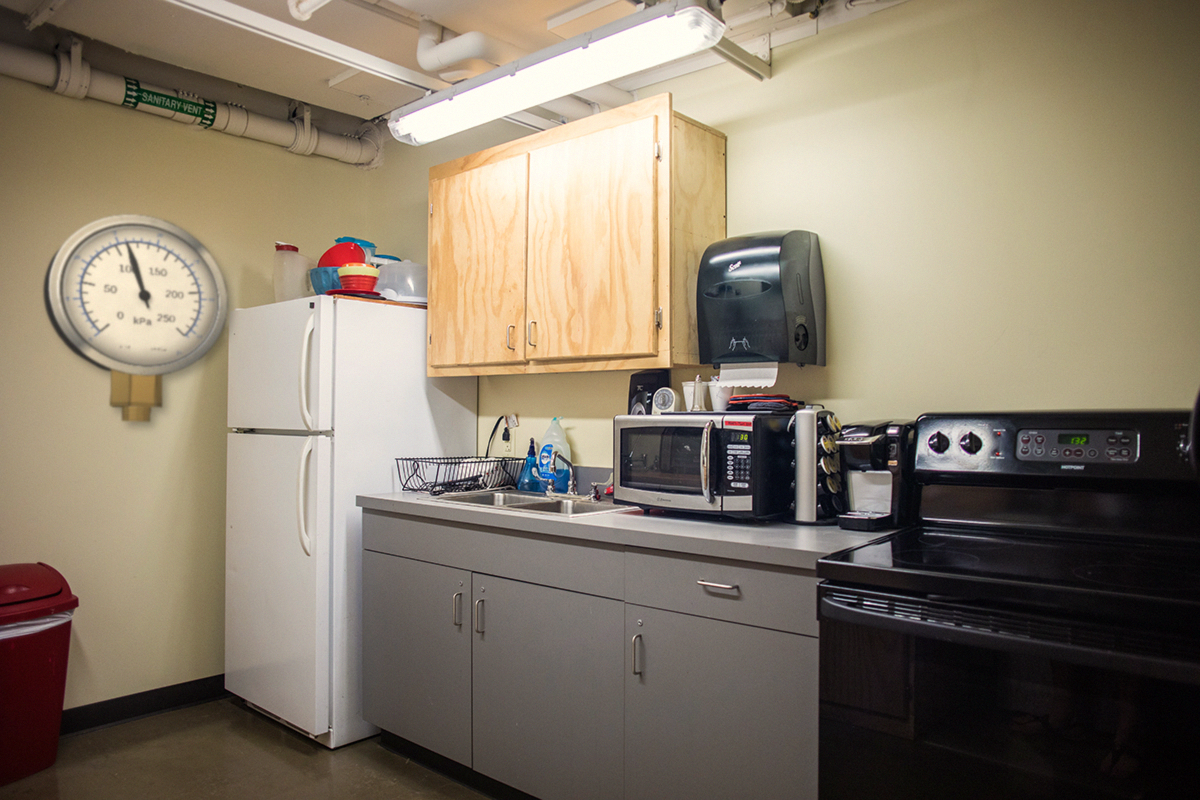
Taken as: 110
